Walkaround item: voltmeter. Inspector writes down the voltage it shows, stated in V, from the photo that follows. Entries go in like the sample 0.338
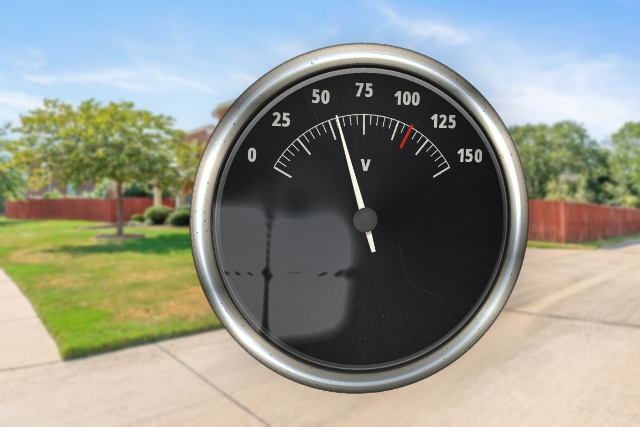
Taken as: 55
